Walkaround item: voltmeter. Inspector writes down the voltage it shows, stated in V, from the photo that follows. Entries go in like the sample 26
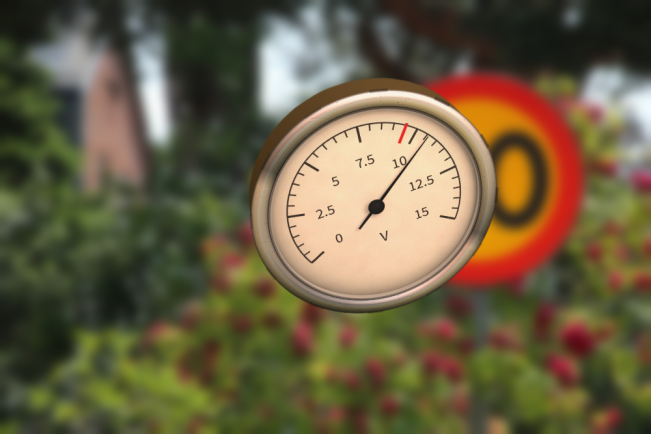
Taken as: 10.5
